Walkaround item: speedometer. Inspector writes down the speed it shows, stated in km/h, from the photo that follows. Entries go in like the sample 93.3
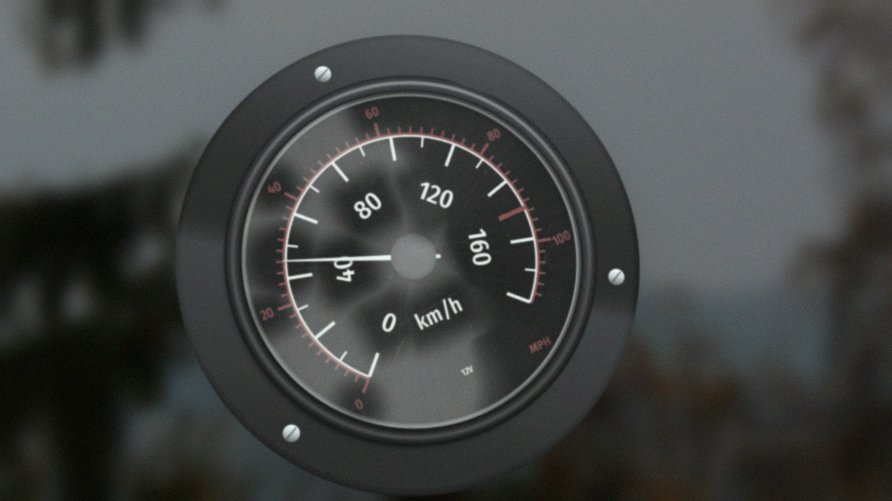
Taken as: 45
